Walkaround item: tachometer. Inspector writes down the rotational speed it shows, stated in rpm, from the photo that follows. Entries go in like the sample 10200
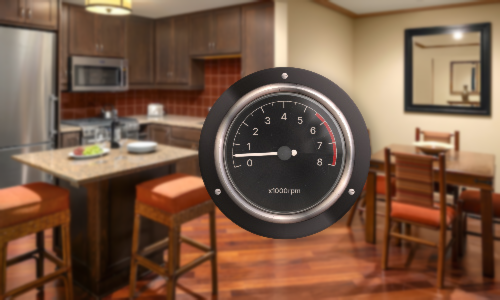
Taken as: 500
